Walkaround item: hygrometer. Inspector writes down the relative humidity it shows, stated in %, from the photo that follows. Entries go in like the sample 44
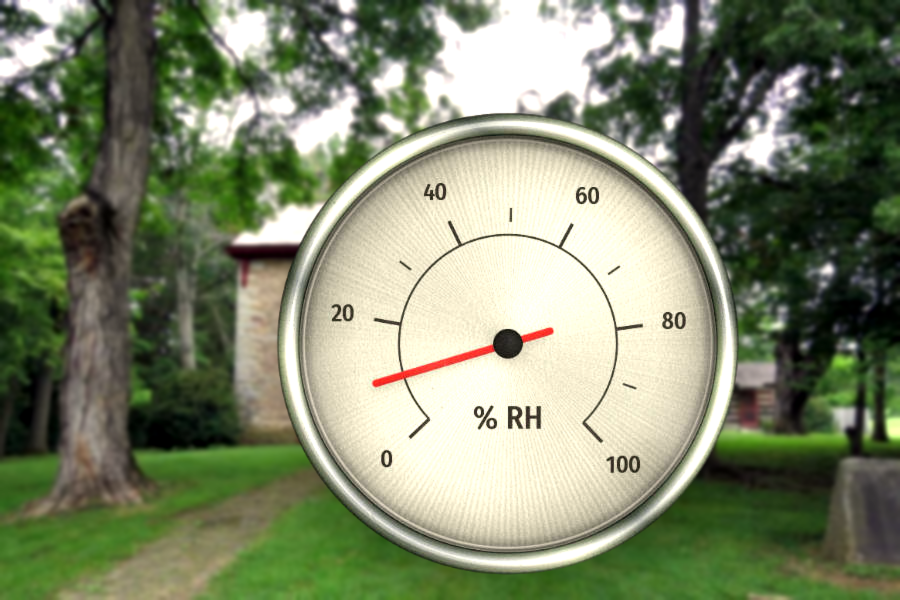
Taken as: 10
